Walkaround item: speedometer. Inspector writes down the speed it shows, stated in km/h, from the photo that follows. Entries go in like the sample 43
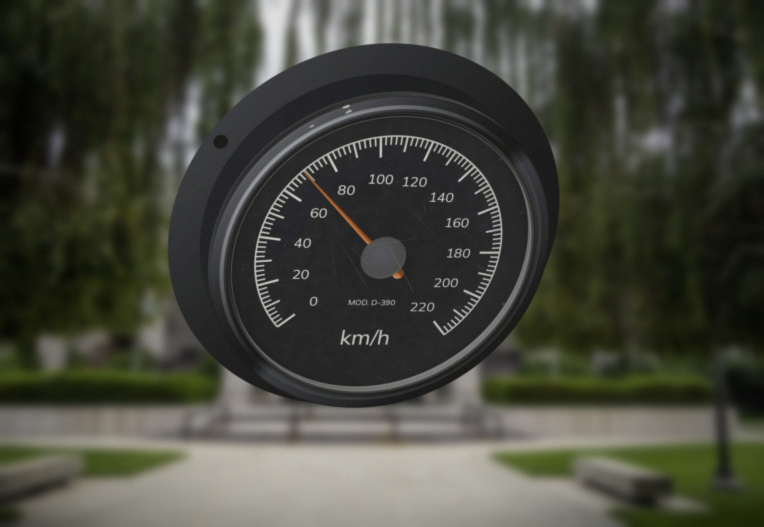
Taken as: 70
